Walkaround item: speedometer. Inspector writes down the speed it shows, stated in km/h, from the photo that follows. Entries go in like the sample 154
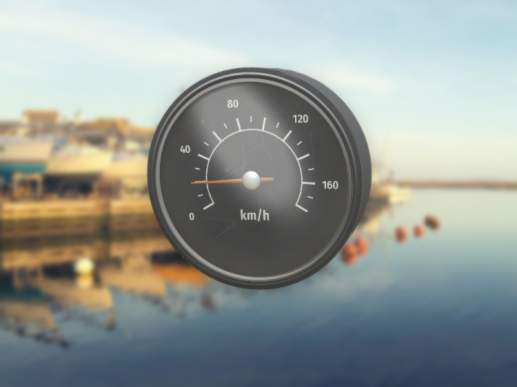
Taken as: 20
